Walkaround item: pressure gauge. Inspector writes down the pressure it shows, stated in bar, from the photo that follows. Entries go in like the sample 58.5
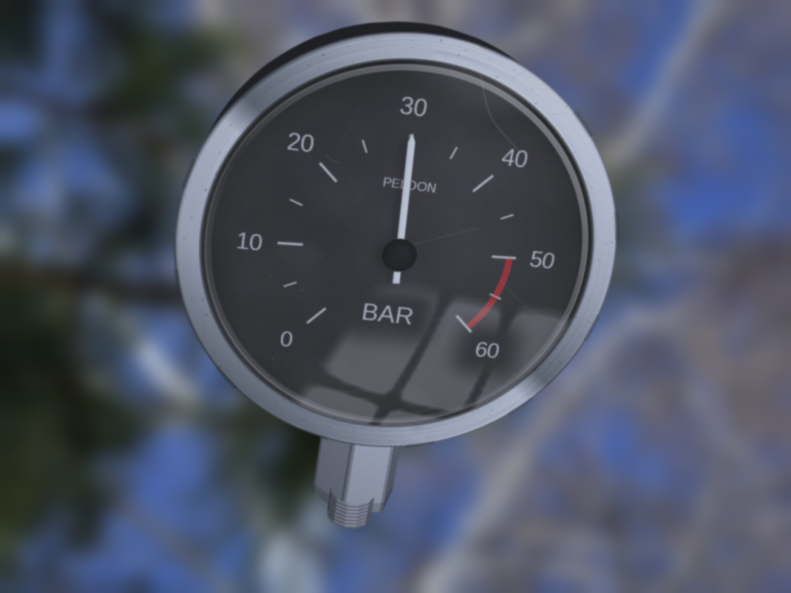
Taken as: 30
